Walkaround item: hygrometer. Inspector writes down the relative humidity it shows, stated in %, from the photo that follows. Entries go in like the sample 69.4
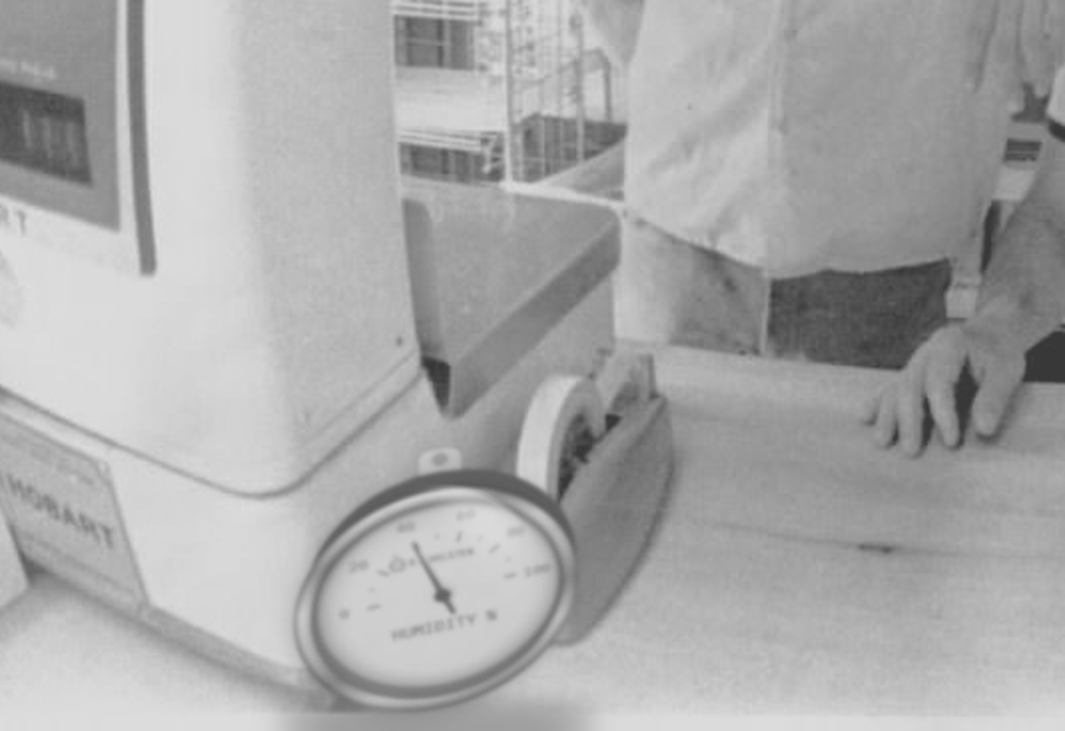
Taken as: 40
